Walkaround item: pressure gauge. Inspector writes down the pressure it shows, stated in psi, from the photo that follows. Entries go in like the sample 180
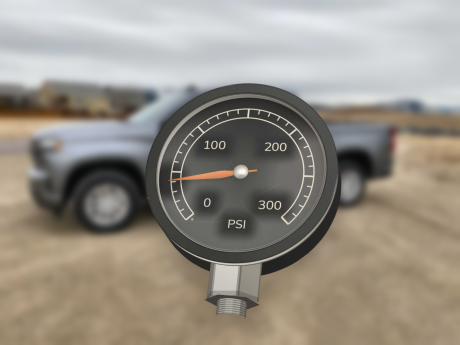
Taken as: 40
